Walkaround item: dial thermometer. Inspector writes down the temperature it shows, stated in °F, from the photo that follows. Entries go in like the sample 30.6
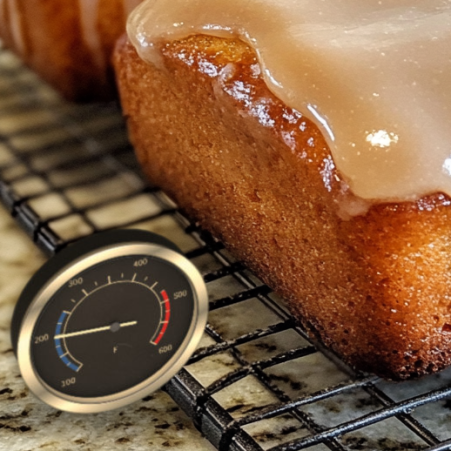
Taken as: 200
